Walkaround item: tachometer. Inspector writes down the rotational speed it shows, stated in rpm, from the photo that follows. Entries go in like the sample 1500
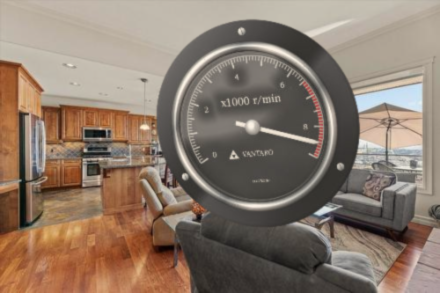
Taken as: 8500
